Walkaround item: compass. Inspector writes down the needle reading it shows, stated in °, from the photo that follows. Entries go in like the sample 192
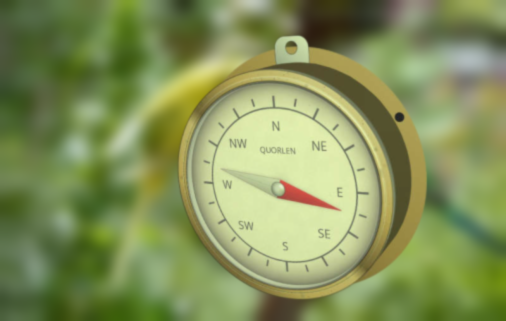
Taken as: 105
